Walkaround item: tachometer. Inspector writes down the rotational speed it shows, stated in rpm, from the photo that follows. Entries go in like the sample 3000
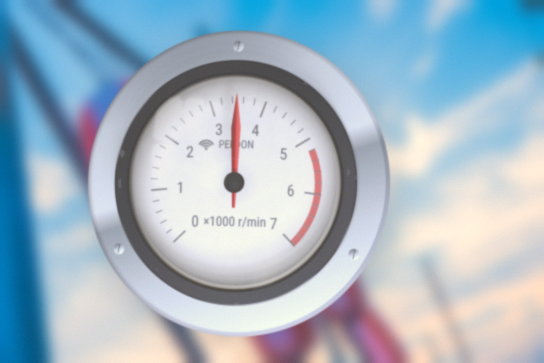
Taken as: 3500
